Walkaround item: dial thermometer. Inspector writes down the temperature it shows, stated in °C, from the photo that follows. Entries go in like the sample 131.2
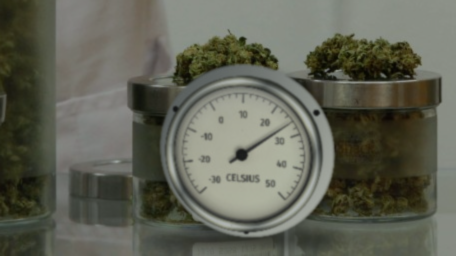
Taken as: 26
